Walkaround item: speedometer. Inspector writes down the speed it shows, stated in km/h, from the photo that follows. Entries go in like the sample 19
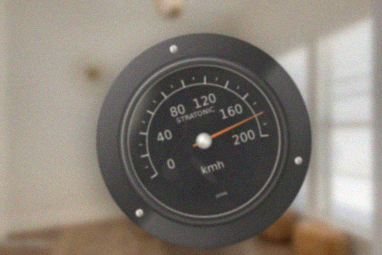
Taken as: 180
